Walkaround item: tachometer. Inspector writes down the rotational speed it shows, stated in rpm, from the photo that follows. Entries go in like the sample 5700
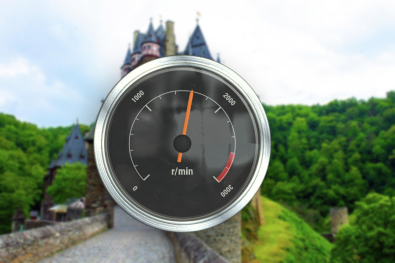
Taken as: 1600
